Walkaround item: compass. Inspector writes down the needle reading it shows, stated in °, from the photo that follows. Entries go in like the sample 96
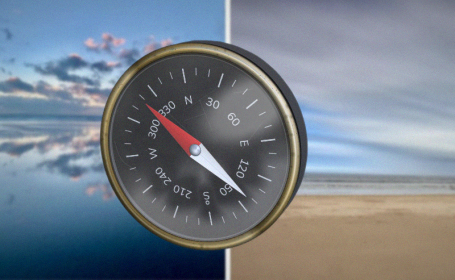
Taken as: 320
